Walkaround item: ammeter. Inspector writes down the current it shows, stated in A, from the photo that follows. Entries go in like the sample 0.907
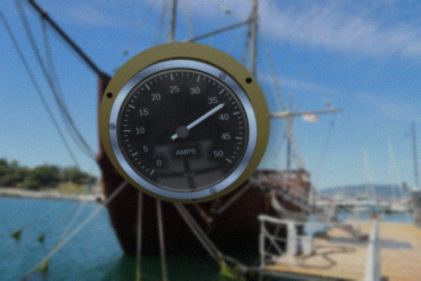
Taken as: 37
